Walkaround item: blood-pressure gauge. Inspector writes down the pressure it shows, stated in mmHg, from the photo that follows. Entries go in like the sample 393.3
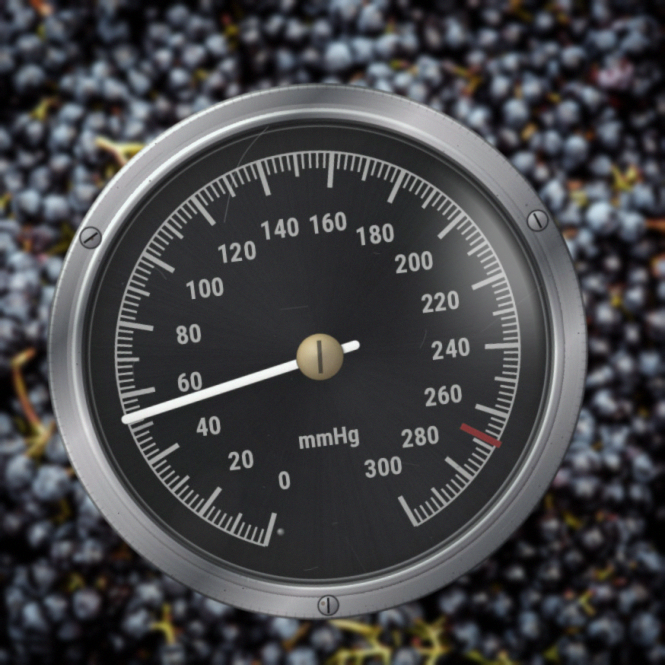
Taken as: 54
